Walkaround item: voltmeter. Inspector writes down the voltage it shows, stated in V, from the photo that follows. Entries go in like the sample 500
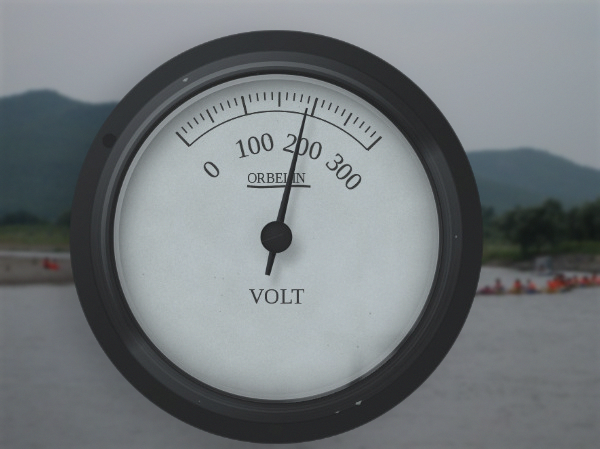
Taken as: 190
